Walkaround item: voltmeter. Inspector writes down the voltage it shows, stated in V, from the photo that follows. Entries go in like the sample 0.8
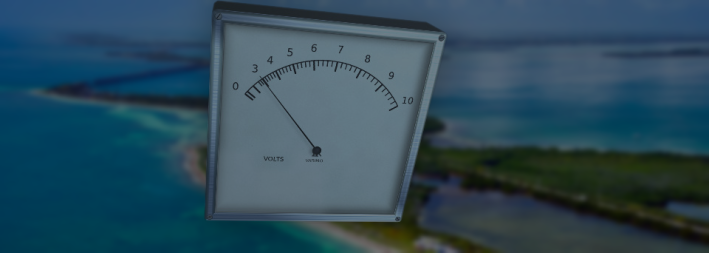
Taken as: 3
